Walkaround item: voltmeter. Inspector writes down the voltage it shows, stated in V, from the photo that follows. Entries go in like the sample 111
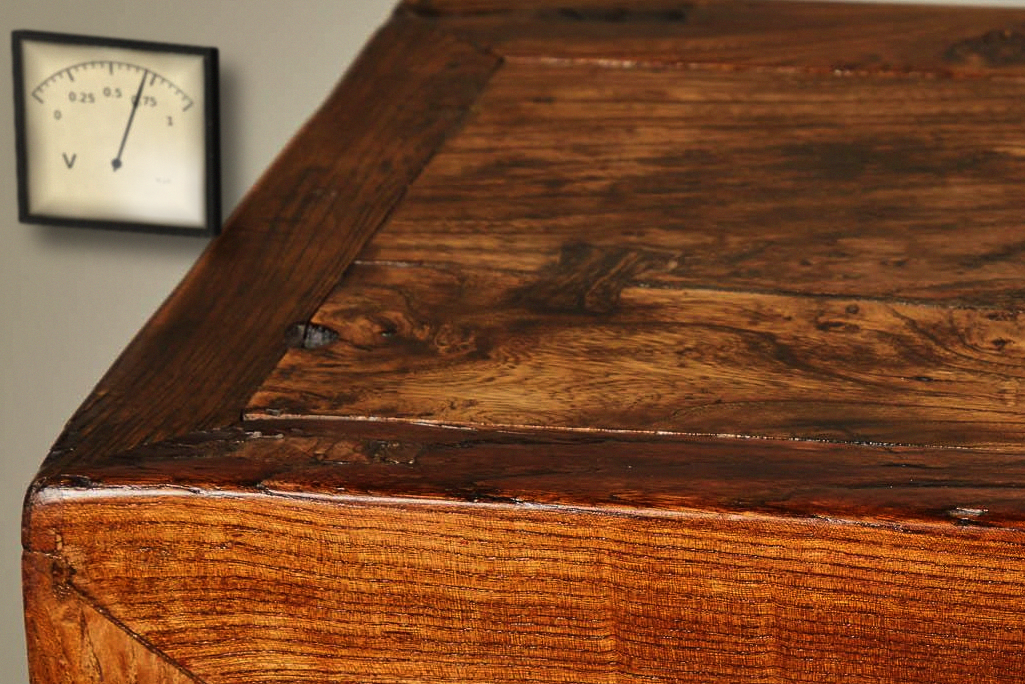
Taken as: 0.7
